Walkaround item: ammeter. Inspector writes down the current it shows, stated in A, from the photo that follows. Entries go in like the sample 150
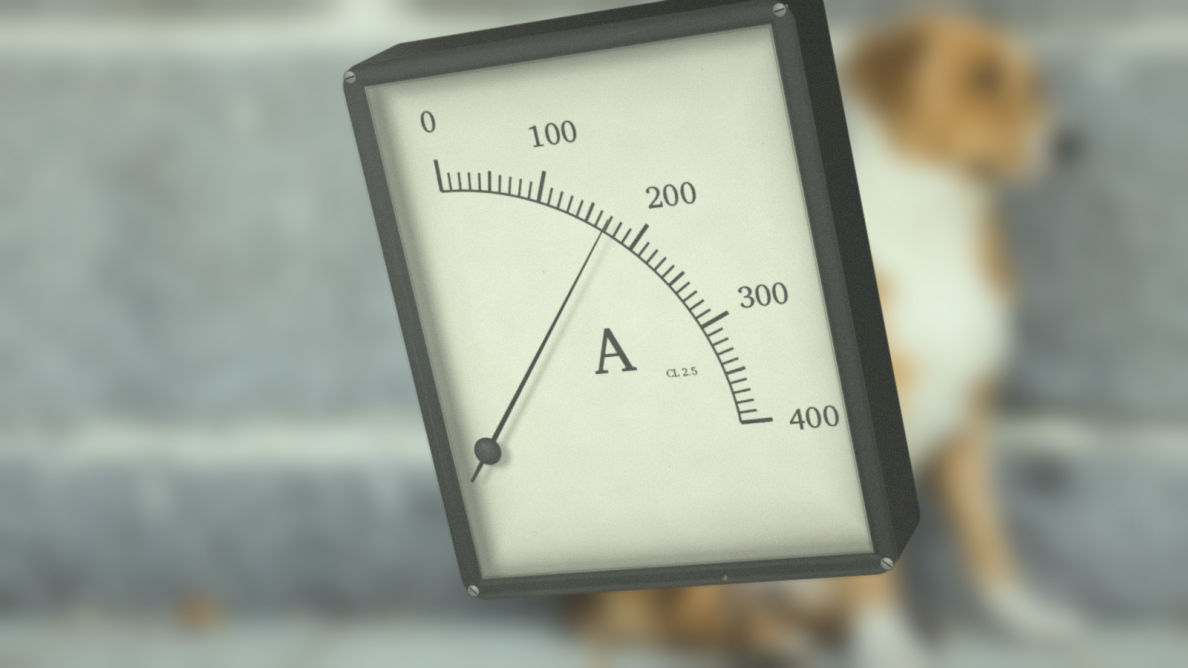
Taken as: 170
